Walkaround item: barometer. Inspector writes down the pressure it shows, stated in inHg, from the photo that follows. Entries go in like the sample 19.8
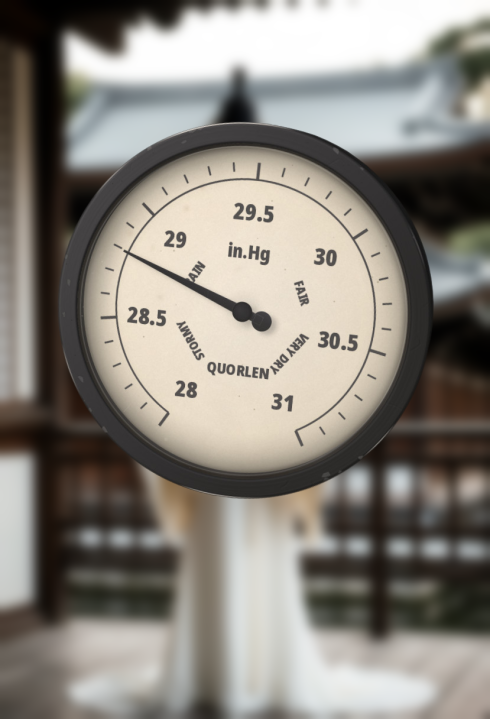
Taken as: 28.8
